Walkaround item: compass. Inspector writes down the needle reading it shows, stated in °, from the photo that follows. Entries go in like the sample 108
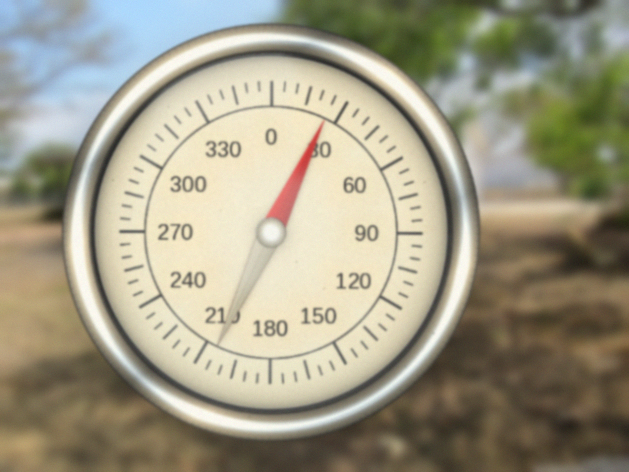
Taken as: 25
